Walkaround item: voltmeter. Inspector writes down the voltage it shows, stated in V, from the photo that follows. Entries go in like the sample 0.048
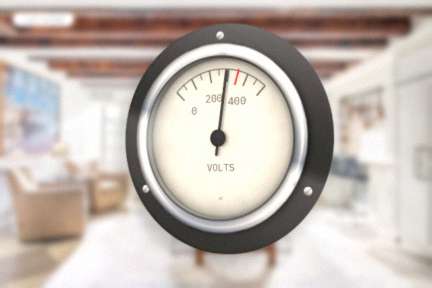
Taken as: 300
